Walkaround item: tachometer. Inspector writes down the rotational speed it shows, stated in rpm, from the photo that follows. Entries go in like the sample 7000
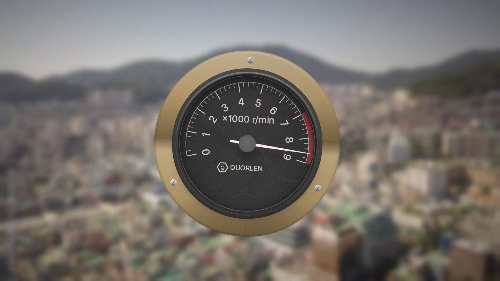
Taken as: 8600
